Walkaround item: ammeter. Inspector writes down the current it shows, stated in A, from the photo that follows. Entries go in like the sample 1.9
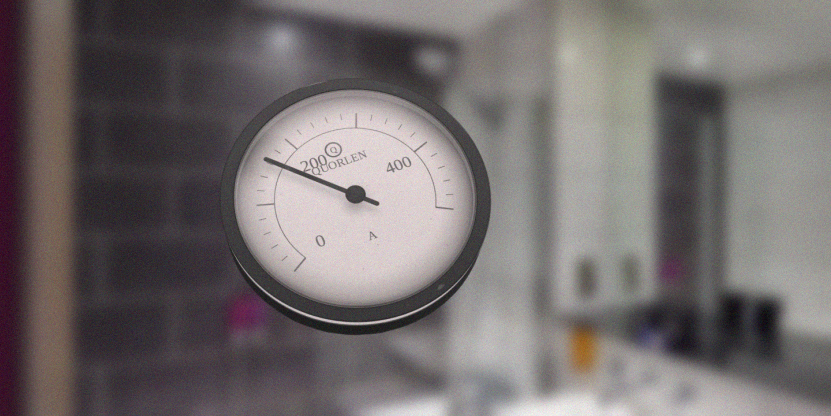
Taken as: 160
